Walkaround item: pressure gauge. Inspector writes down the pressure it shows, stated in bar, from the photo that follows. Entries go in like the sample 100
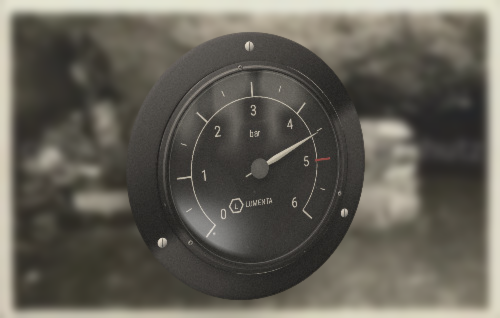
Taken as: 4.5
